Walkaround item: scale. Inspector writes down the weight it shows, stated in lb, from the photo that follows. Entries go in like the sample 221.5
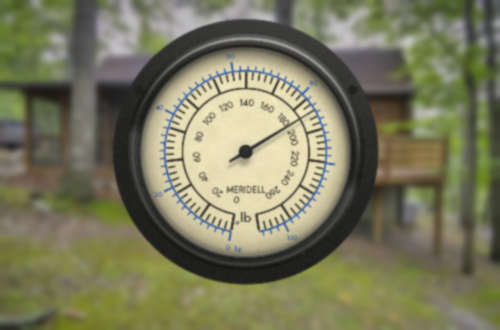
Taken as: 188
